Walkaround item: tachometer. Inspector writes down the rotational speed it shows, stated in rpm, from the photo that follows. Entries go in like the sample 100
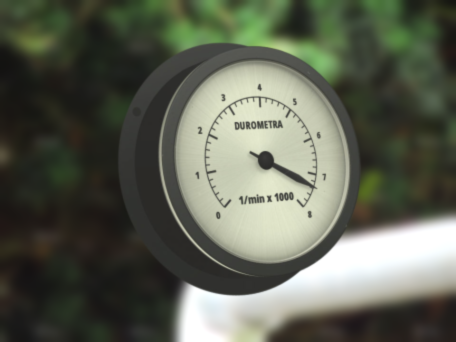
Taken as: 7400
